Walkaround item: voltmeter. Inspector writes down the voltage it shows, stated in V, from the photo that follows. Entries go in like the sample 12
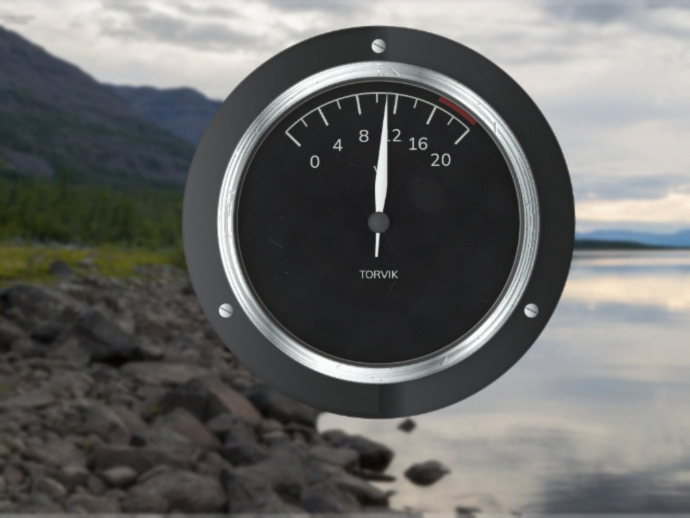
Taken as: 11
